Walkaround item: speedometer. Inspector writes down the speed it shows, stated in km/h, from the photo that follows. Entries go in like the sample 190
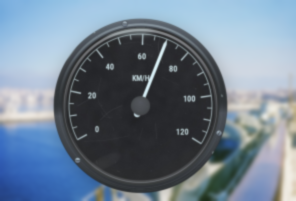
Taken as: 70
